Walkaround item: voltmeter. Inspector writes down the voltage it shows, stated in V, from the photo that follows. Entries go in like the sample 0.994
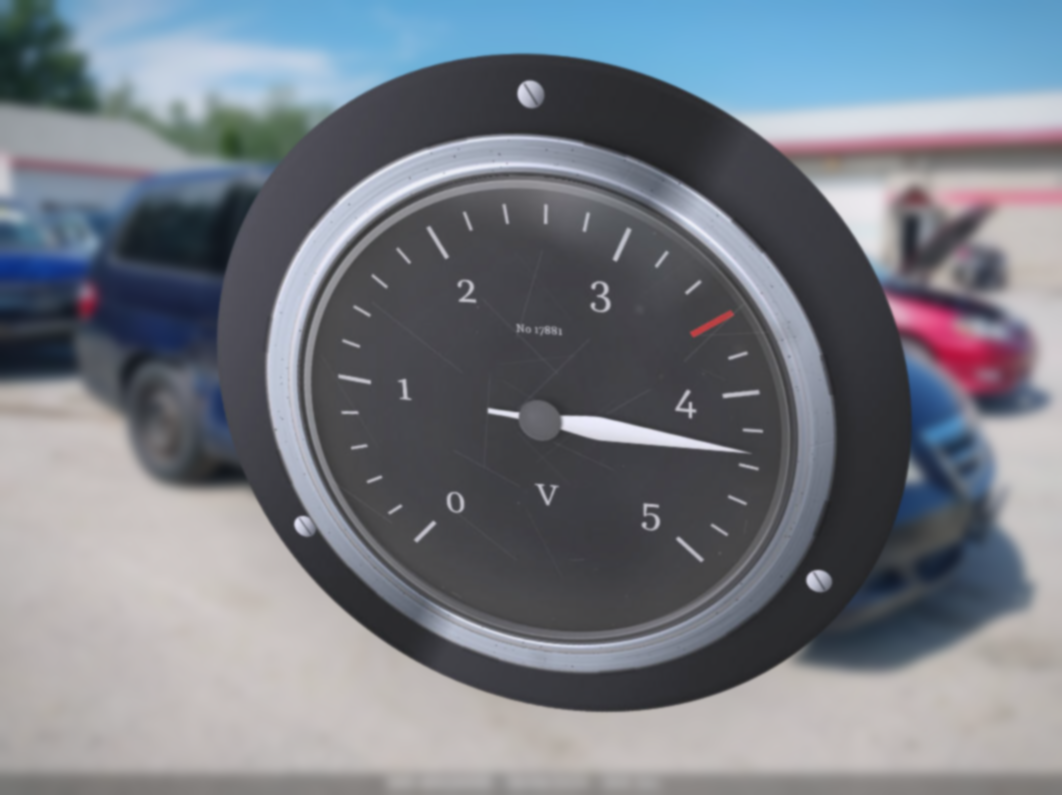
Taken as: 4.3
